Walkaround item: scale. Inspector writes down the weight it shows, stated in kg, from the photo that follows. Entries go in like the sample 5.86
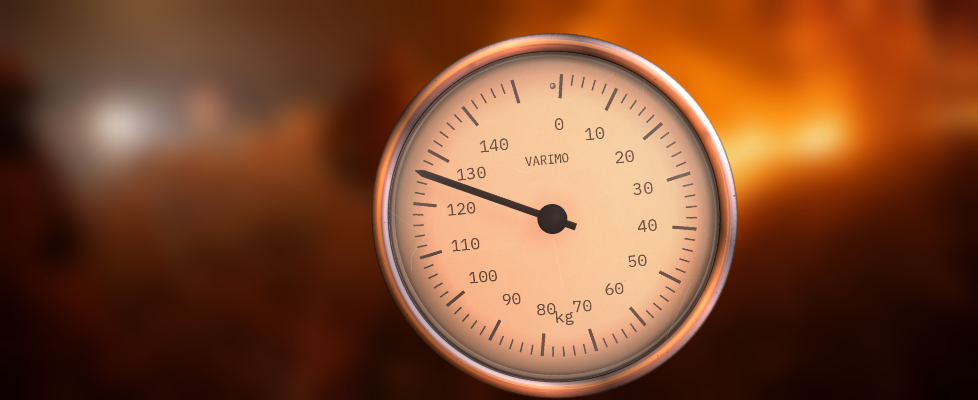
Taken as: 126
